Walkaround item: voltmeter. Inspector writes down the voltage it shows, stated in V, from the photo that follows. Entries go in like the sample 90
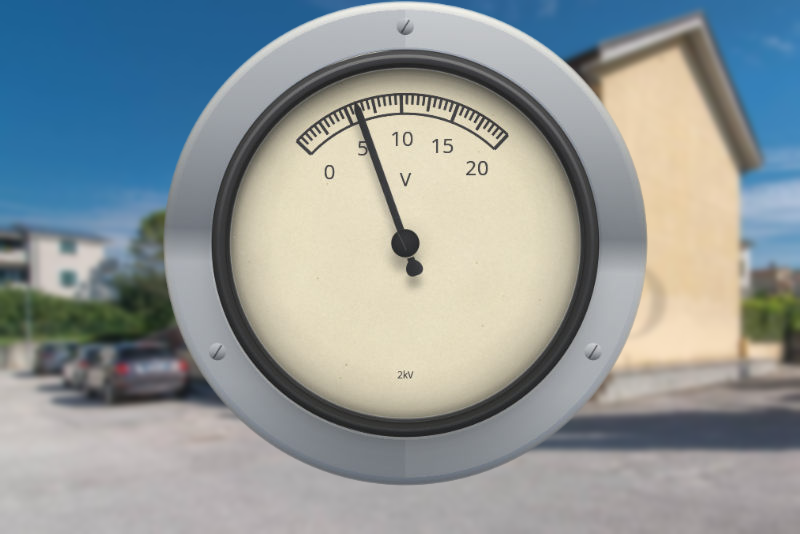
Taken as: 6
